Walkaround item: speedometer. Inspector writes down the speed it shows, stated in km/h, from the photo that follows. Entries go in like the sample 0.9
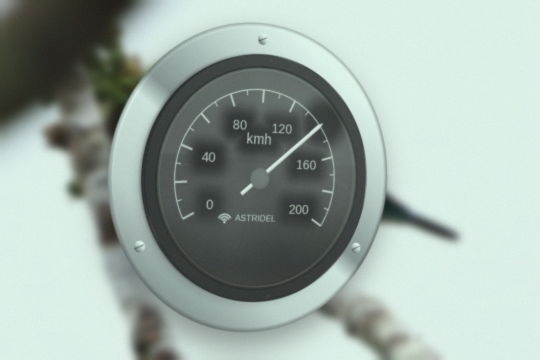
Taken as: 140
